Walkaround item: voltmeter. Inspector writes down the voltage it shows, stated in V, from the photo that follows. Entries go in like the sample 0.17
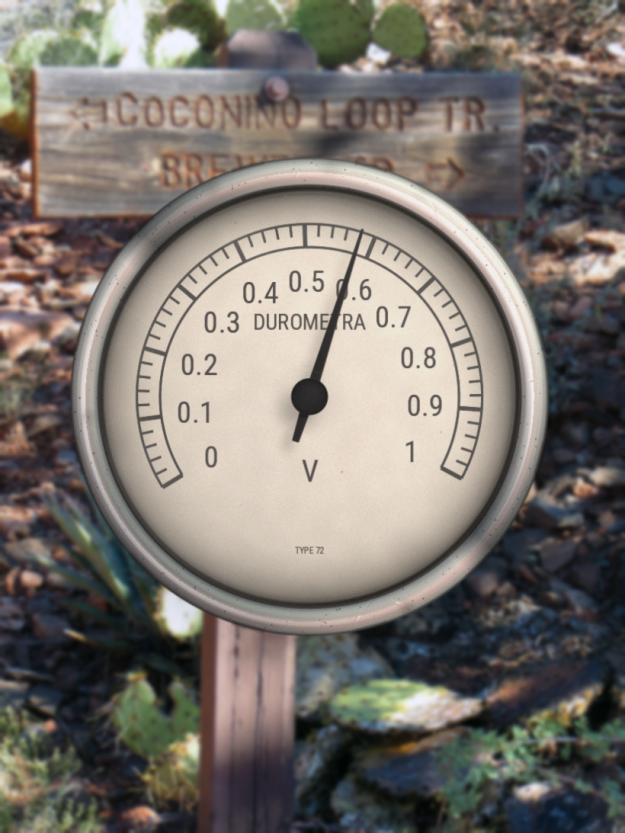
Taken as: 0.58
